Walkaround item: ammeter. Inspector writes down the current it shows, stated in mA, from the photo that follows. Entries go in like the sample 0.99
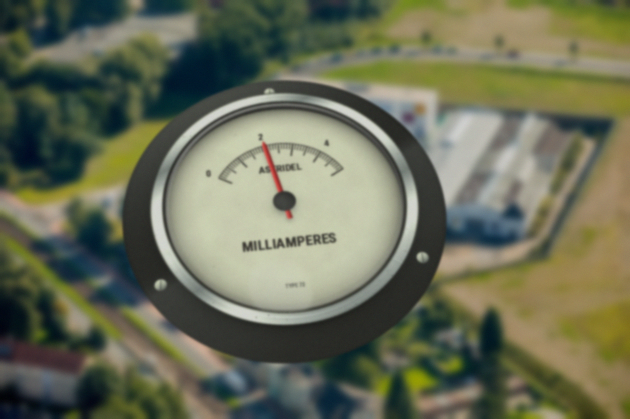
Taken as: 2
